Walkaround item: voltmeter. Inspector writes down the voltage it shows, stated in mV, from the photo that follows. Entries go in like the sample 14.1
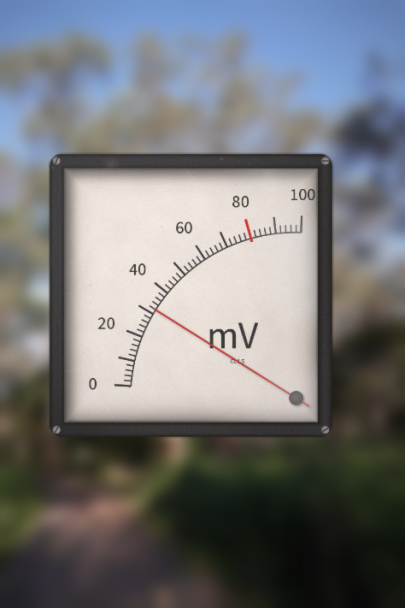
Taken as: 32
